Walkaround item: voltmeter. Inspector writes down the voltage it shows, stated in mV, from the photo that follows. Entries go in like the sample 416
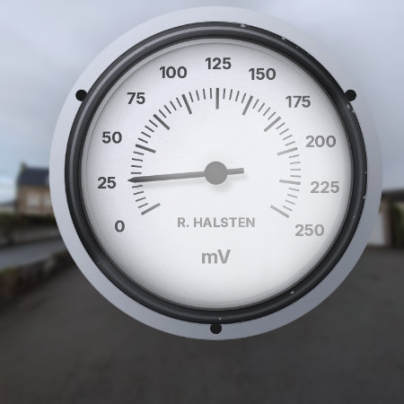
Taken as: 25
